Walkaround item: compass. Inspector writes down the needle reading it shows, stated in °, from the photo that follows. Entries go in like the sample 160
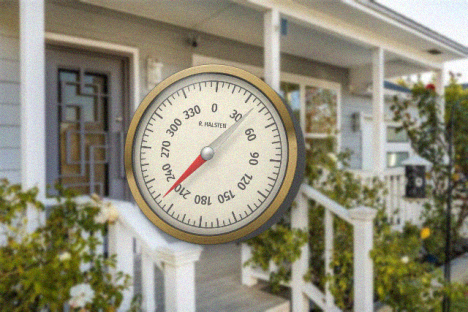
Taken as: 220
